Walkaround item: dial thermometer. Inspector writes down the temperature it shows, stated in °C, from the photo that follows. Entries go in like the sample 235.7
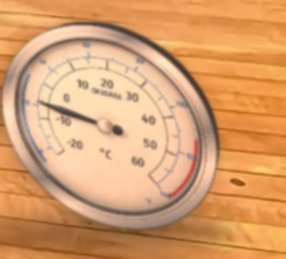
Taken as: -5
